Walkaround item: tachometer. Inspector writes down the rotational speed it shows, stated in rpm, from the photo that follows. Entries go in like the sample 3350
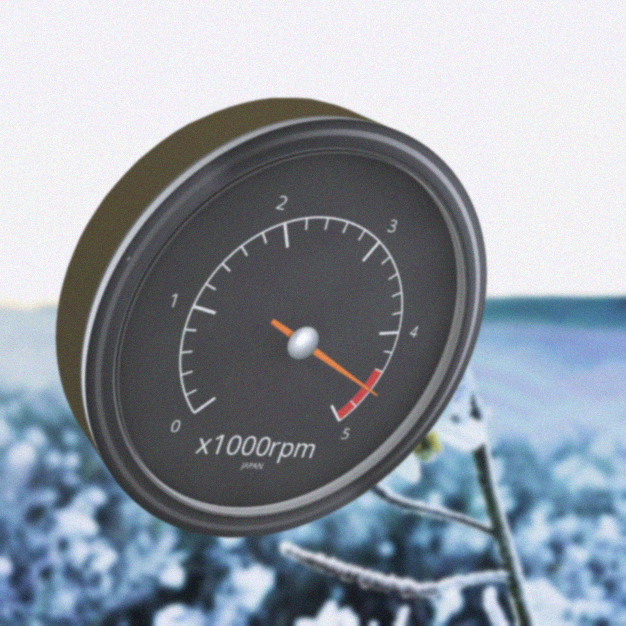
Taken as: 4600
